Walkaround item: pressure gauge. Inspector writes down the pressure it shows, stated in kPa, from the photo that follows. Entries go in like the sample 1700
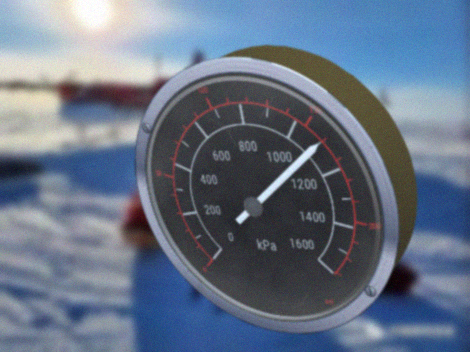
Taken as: 1100
